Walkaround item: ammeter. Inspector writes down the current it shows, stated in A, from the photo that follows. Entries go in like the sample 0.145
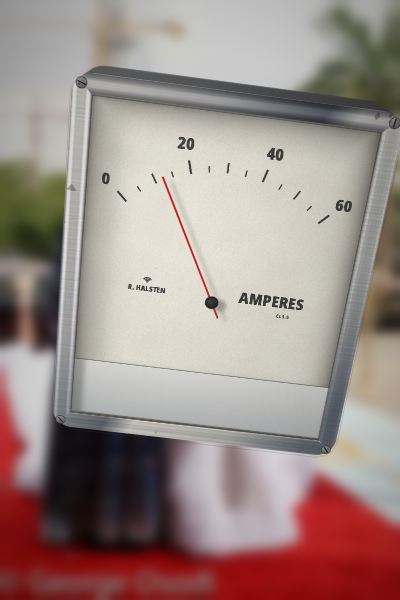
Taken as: 12.5
